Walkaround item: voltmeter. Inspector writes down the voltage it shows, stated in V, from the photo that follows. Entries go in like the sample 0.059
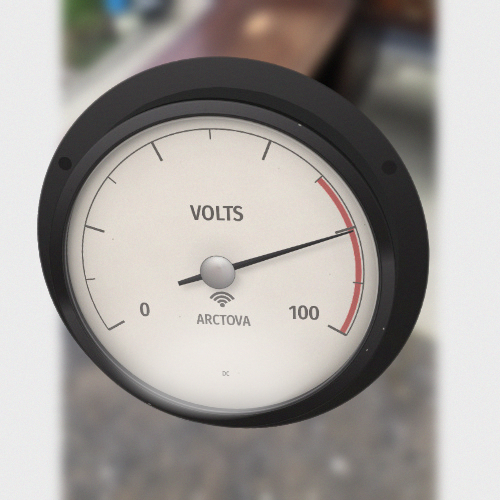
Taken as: 80
